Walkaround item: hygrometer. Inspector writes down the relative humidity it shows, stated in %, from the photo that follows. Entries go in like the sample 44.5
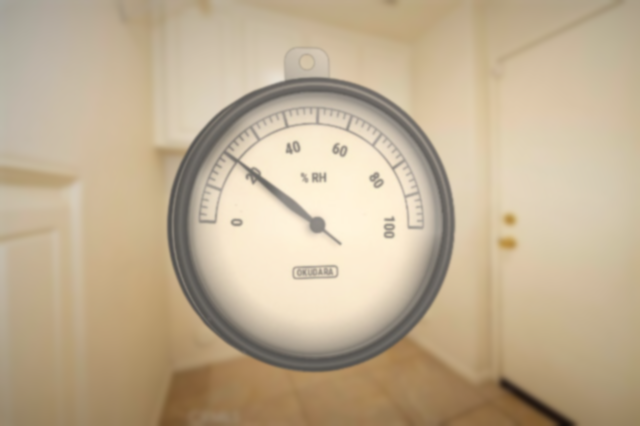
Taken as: 20
